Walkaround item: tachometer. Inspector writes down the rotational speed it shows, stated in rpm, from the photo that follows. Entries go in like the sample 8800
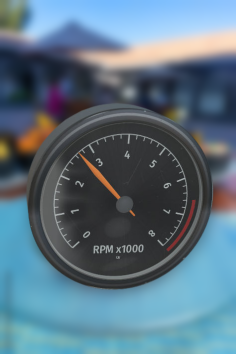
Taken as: 2700
